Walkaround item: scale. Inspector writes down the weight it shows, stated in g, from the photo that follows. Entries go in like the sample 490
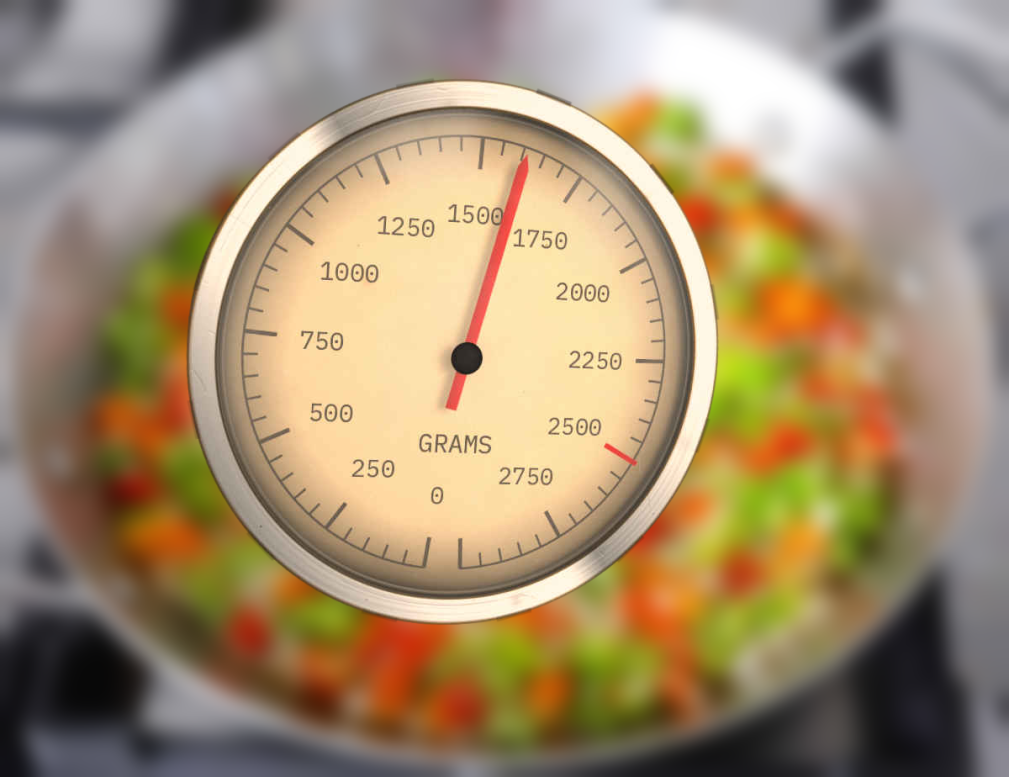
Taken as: 1600
